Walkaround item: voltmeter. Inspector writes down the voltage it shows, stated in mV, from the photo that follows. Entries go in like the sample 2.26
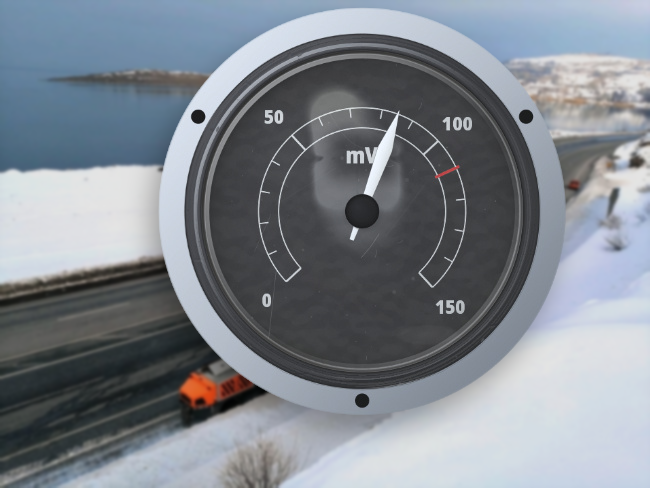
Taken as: 85
